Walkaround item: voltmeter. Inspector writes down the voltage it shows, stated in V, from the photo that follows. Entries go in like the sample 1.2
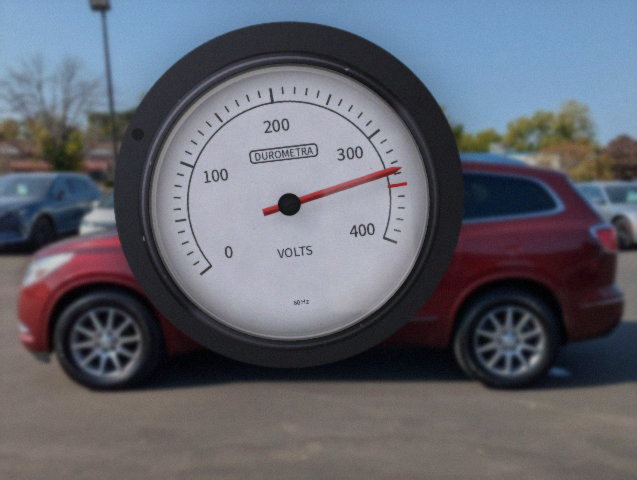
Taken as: 335
